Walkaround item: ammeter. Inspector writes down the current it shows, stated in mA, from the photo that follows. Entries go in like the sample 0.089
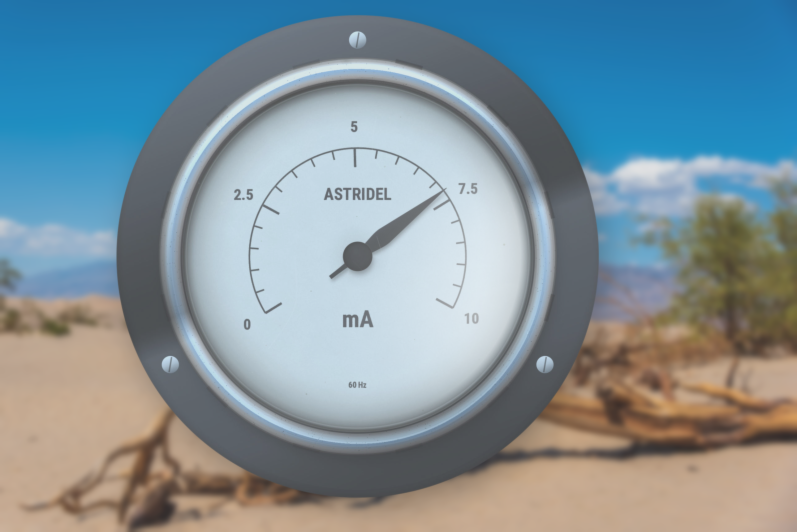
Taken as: 7.25
